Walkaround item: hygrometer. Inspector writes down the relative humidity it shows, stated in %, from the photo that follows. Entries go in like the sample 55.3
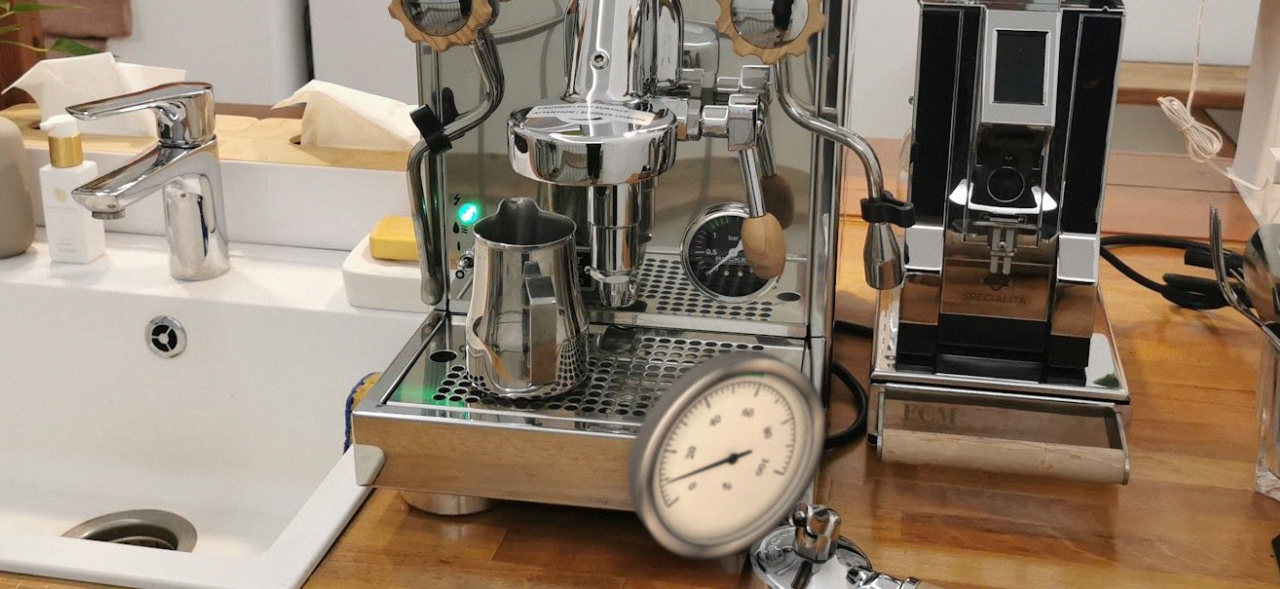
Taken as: 10
